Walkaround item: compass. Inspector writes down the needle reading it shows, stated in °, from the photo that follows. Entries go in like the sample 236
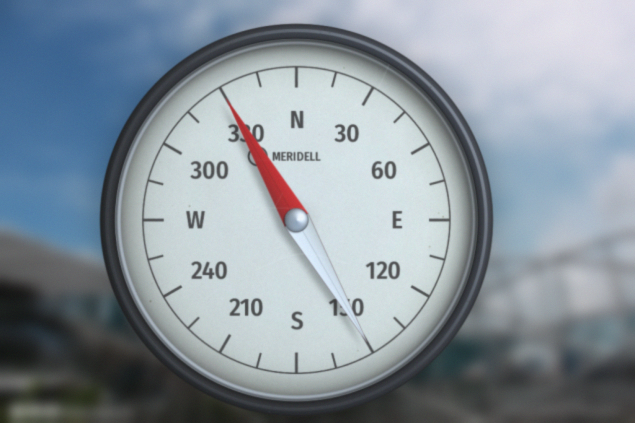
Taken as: 330
